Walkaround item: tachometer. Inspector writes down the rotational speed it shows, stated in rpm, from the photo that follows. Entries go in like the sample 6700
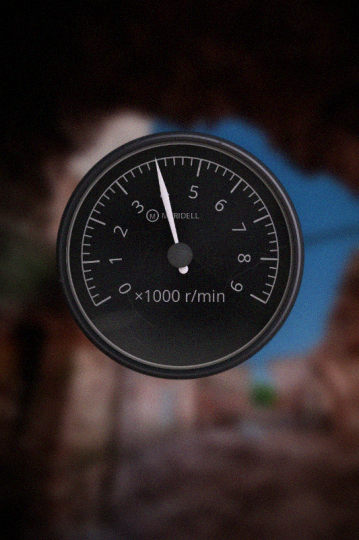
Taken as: 4000
